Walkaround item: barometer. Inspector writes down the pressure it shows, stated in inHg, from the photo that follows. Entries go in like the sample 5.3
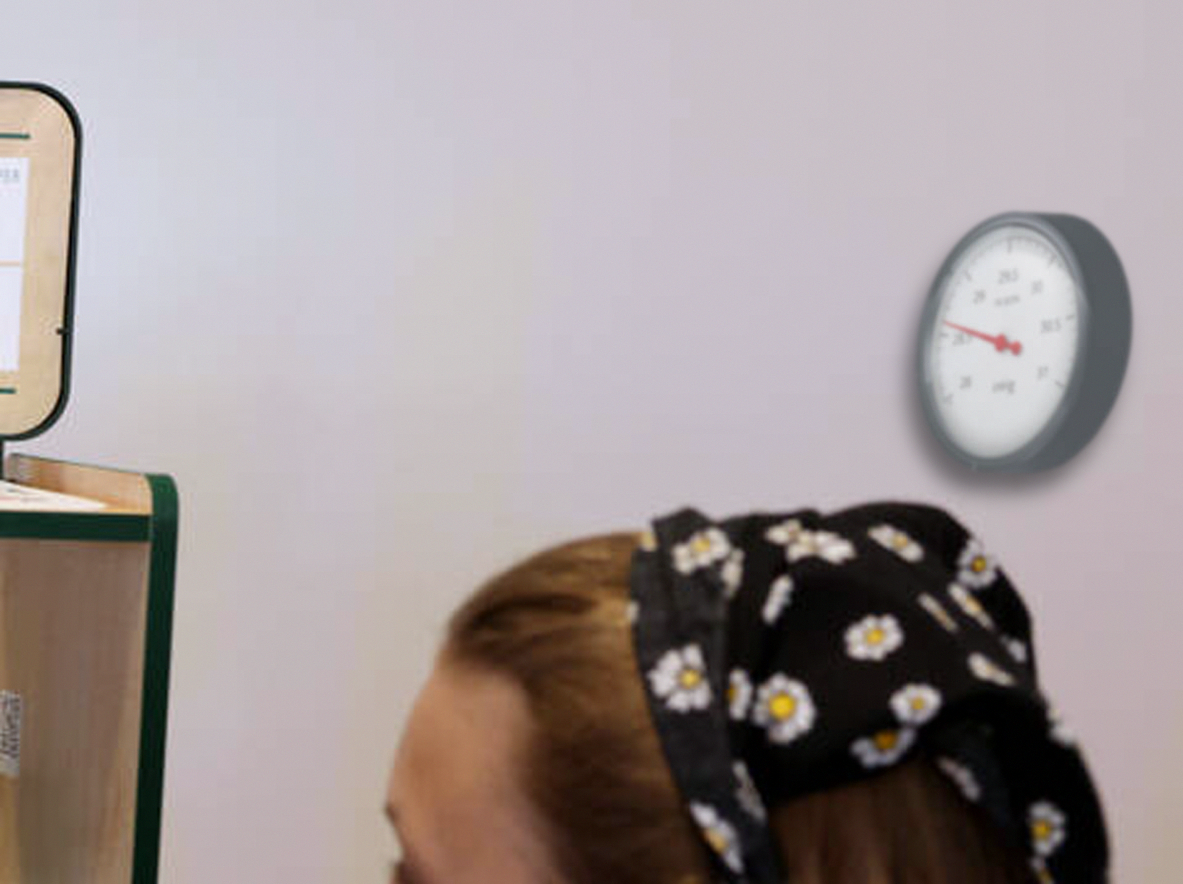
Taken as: 28.6
